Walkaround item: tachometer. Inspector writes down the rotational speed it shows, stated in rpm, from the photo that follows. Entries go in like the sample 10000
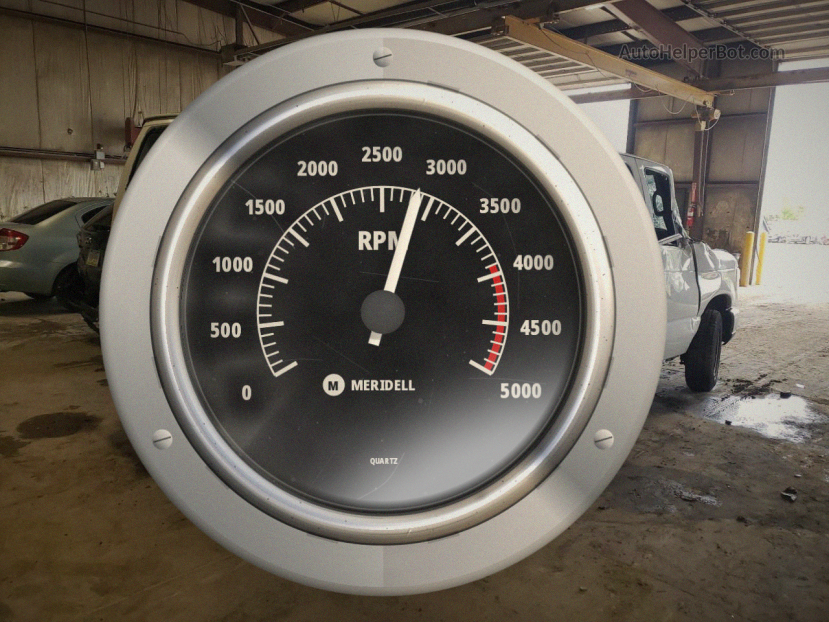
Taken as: 2850
